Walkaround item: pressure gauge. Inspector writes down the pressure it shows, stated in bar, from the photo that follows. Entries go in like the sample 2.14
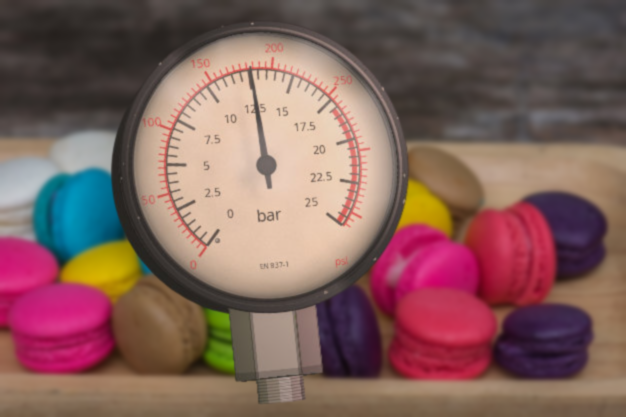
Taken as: 12.5
